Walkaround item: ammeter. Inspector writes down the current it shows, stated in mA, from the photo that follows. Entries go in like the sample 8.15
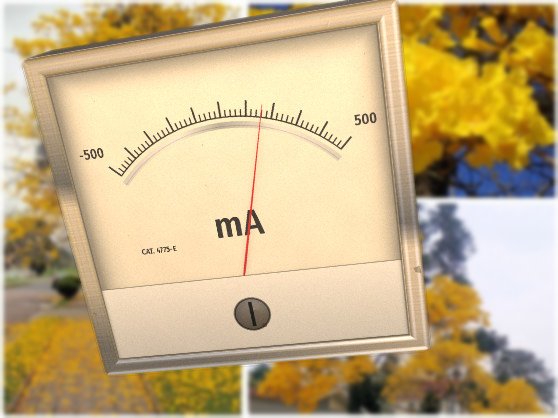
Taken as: 160
